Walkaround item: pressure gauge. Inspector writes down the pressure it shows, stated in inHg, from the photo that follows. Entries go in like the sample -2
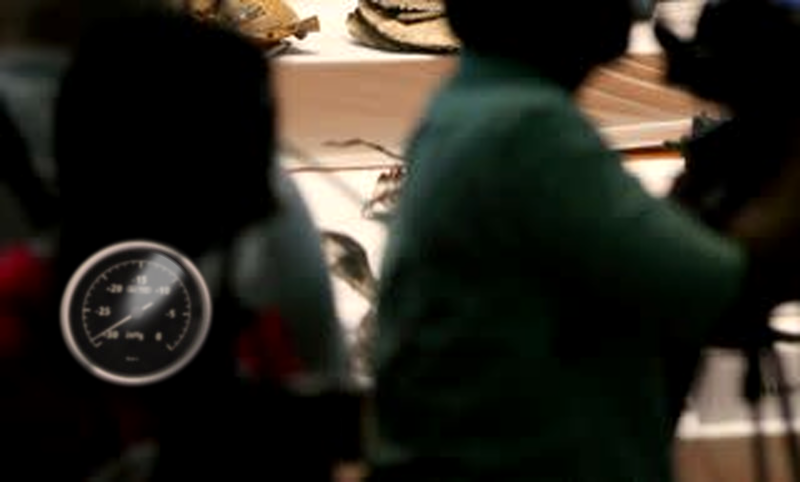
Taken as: -29
